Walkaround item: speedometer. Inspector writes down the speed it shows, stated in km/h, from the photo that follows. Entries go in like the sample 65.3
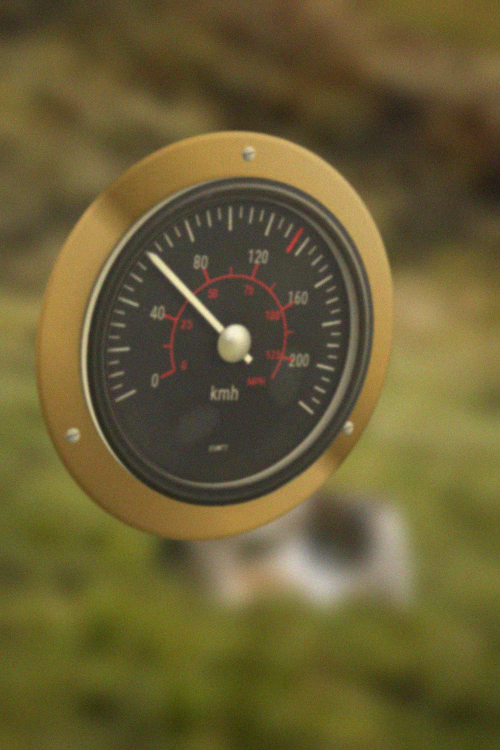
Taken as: 60
